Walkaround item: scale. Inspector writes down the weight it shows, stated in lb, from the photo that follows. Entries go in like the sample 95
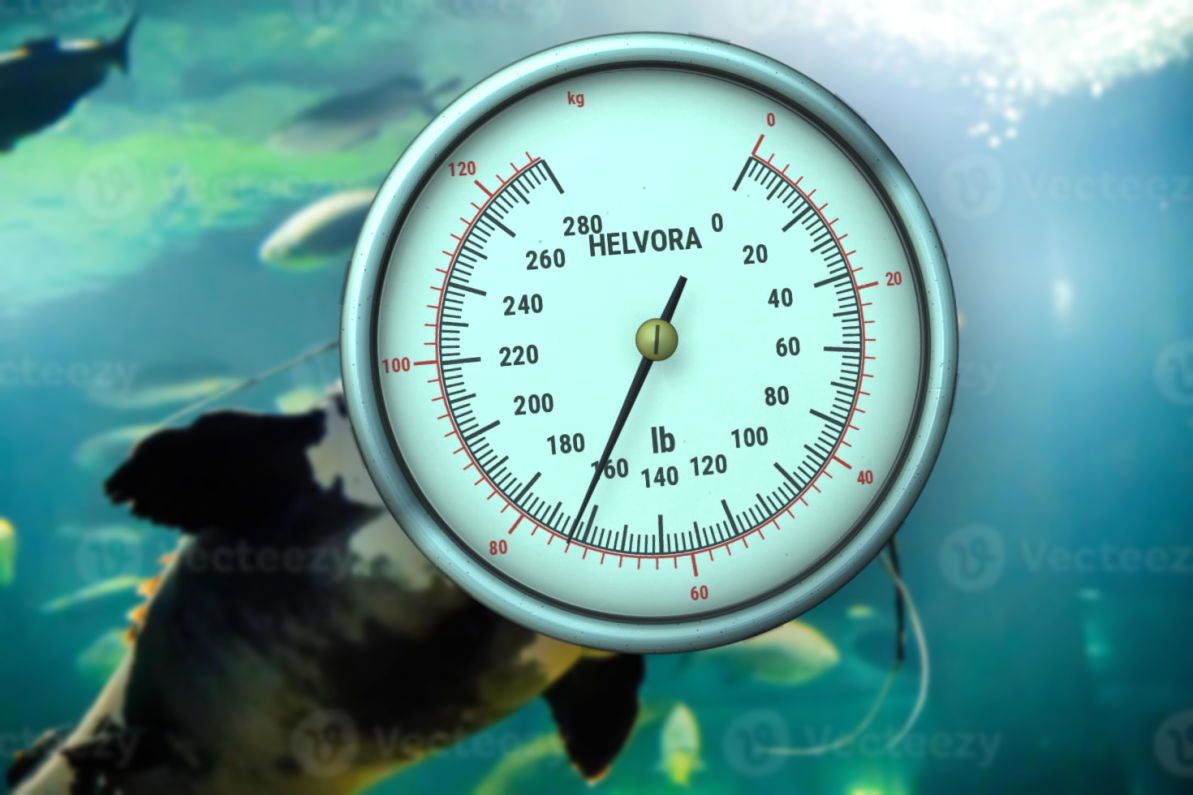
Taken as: 164
